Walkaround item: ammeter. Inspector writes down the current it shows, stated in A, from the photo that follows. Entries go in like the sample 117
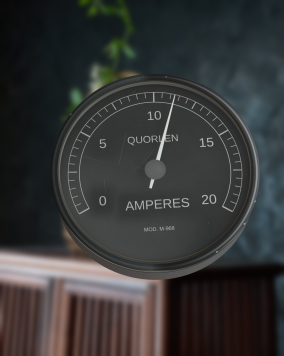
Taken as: 11.25
